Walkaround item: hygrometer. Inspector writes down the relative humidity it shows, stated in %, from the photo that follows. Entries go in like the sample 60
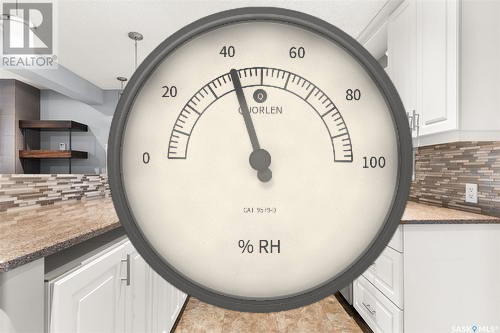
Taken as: 40
